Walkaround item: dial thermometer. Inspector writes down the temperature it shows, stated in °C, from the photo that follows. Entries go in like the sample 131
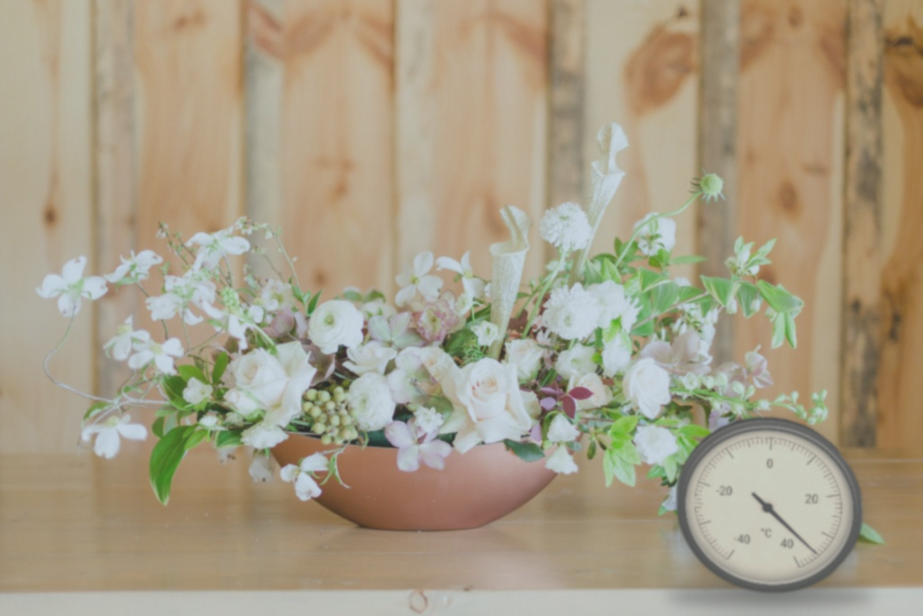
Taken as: 35
